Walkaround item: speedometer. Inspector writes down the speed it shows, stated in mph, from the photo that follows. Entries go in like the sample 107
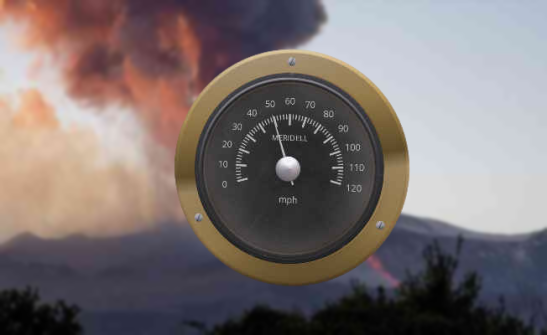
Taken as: 50
